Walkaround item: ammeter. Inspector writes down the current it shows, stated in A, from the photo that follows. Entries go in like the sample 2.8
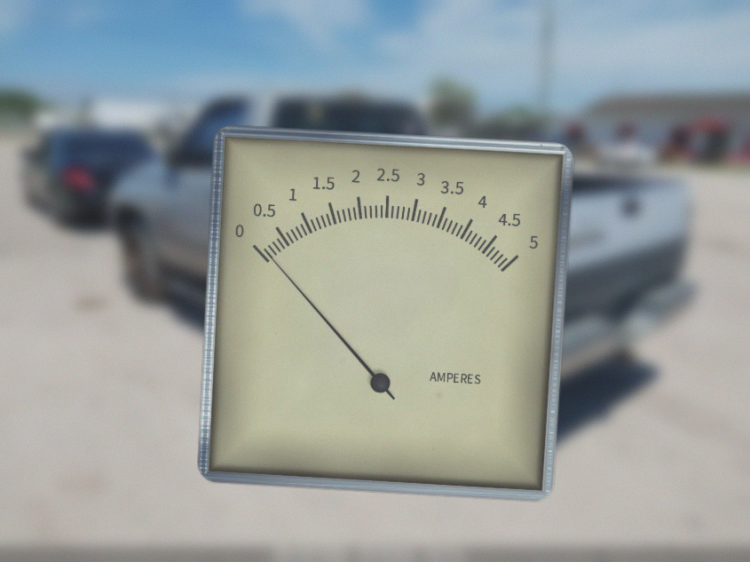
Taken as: 0.1
